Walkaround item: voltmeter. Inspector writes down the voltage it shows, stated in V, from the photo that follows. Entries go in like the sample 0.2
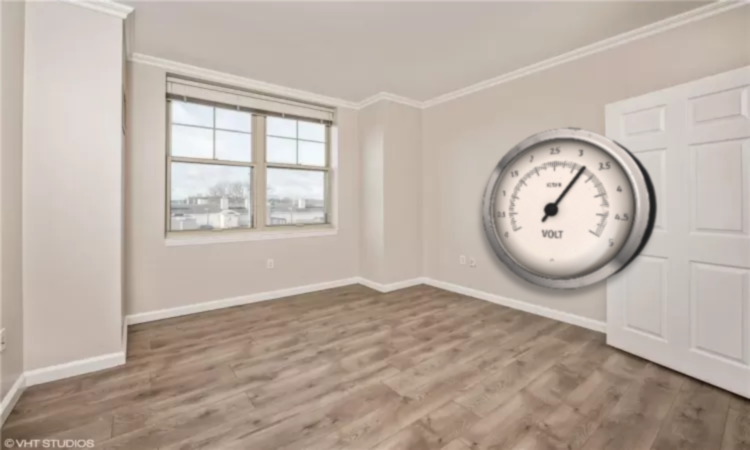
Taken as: 3.25
